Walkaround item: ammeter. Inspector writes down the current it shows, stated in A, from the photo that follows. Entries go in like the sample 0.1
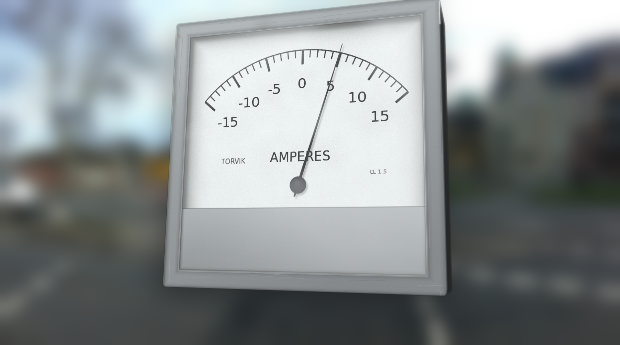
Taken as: 5
